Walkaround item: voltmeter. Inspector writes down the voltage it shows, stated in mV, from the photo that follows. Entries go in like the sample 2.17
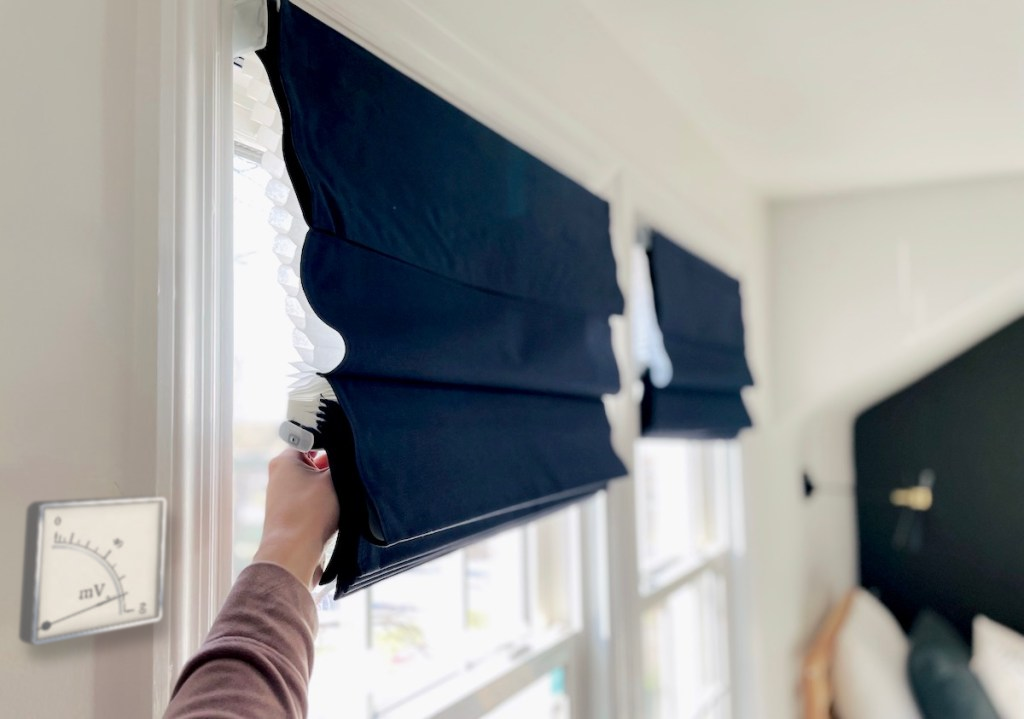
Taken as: 55
